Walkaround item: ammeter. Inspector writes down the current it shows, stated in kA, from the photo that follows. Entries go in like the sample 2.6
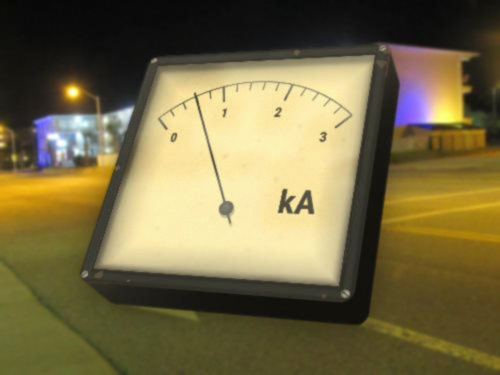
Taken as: 0.6
